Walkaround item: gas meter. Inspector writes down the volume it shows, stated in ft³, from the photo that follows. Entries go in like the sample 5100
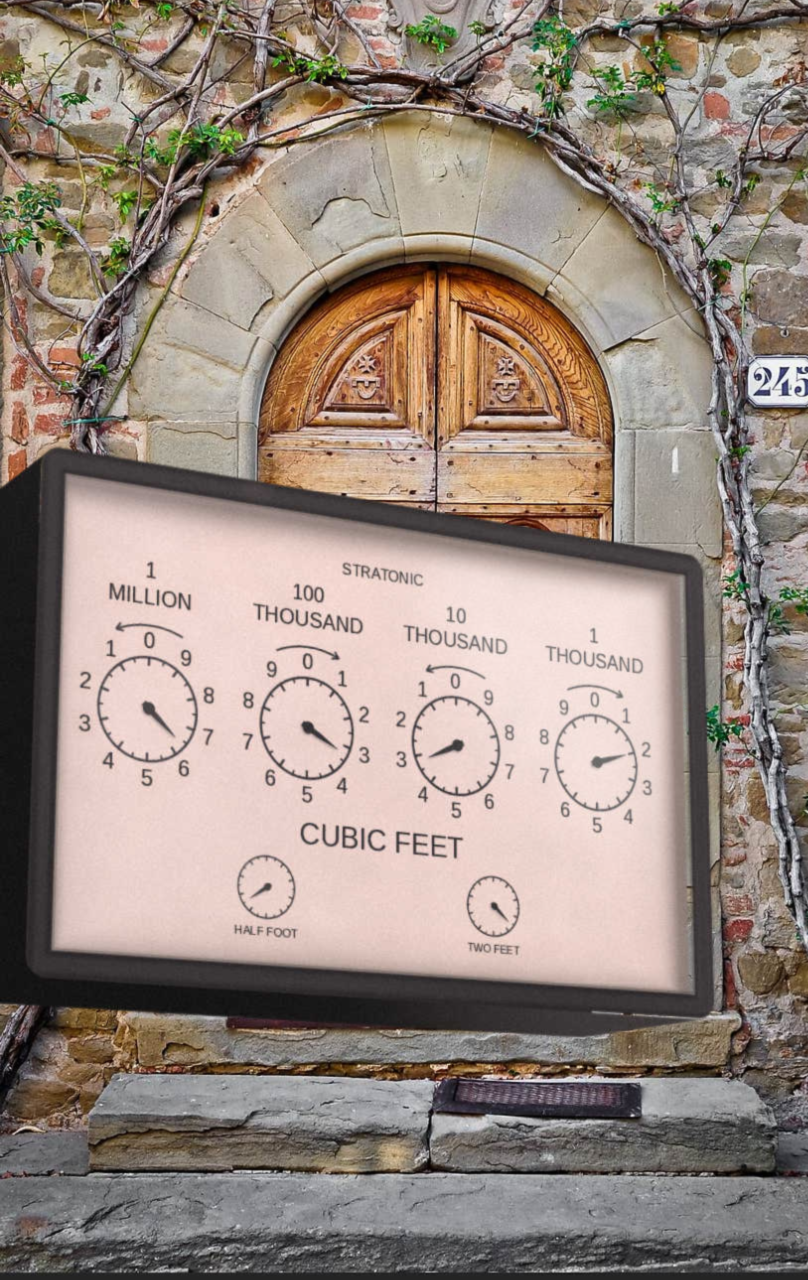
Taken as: 633200
